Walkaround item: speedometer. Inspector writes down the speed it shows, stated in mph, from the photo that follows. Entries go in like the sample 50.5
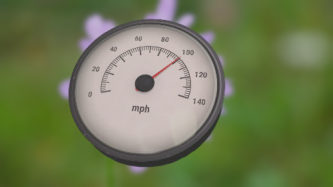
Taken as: 100
